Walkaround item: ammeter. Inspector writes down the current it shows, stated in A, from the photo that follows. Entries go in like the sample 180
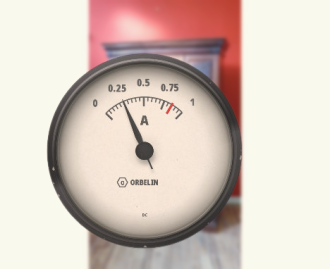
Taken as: 0.25
